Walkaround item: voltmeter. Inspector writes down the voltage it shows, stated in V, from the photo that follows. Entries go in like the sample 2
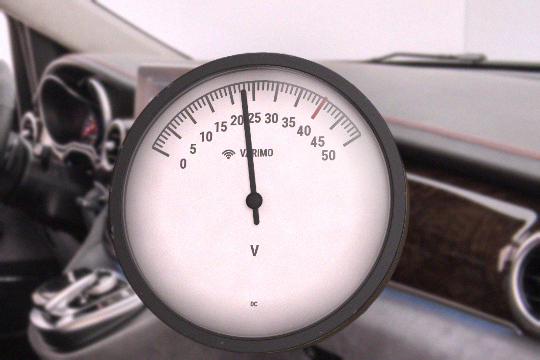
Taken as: 23
